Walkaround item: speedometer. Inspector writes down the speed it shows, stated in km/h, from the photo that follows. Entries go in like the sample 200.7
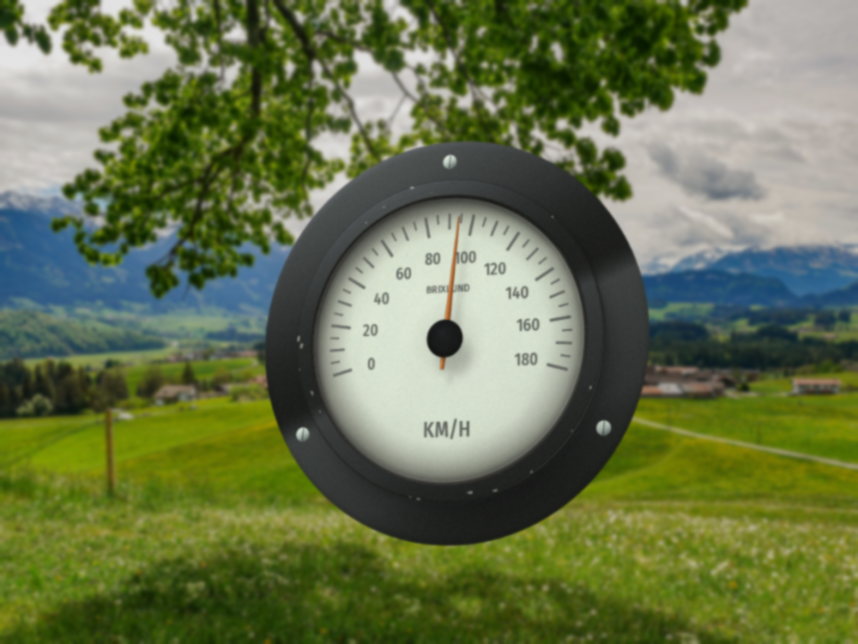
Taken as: 95
